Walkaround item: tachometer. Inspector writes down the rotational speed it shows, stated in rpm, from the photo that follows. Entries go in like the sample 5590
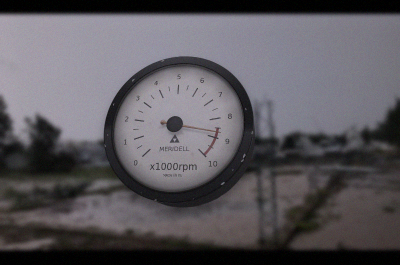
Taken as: 8750
